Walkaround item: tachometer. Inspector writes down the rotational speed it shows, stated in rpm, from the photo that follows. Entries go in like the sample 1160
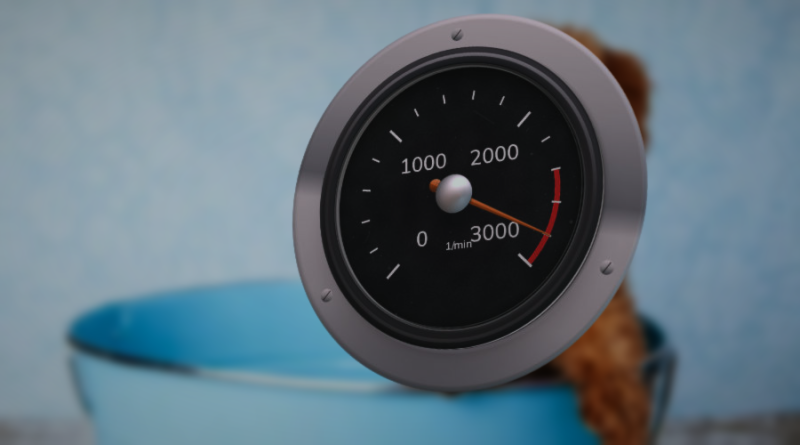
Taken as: 2800
